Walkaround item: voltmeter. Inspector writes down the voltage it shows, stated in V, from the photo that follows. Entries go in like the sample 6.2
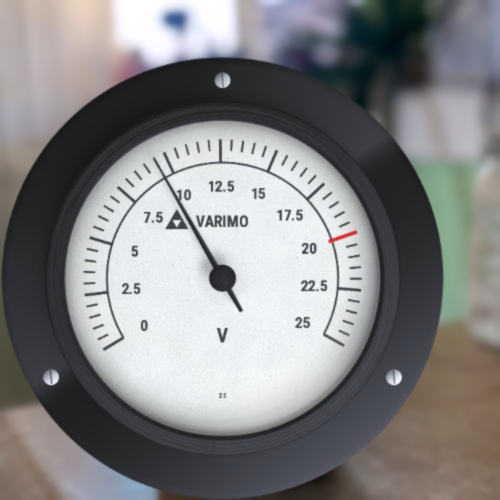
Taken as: 9.5
